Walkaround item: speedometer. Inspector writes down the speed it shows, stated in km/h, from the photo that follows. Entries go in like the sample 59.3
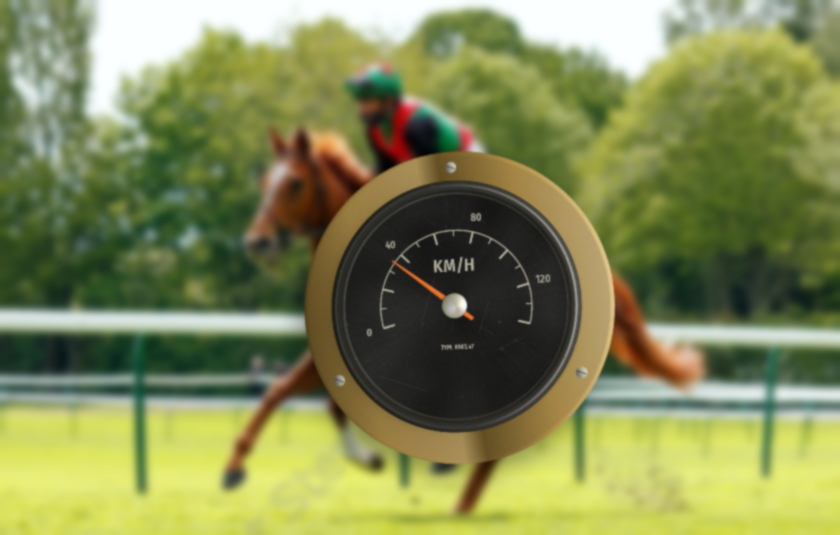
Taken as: 35
